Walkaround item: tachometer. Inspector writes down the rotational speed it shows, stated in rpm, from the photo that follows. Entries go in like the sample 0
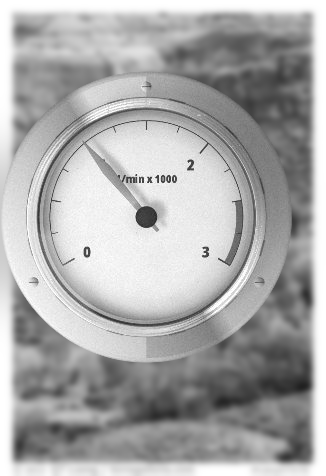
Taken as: 1000
